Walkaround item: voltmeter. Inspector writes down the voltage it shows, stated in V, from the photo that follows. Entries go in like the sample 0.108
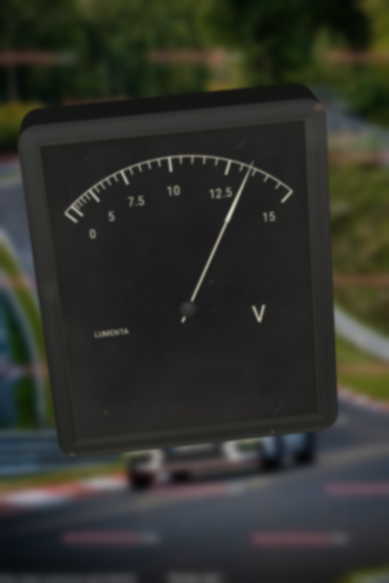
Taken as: 13.25
